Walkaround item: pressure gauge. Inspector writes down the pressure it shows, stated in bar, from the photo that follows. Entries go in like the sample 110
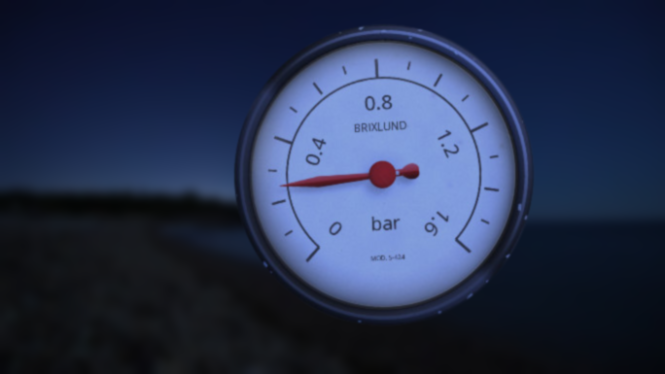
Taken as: 0.25
